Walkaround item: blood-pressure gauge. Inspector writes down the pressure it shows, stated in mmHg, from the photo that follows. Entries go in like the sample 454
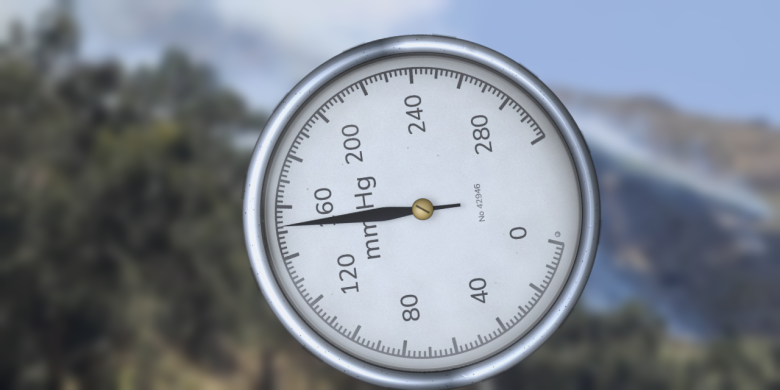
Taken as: 152
